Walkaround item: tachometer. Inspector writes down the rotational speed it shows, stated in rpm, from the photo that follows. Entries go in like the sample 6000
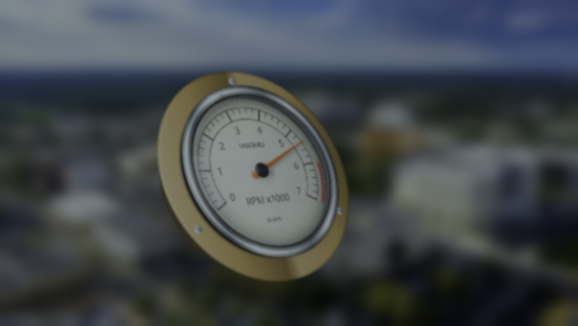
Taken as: 5400
